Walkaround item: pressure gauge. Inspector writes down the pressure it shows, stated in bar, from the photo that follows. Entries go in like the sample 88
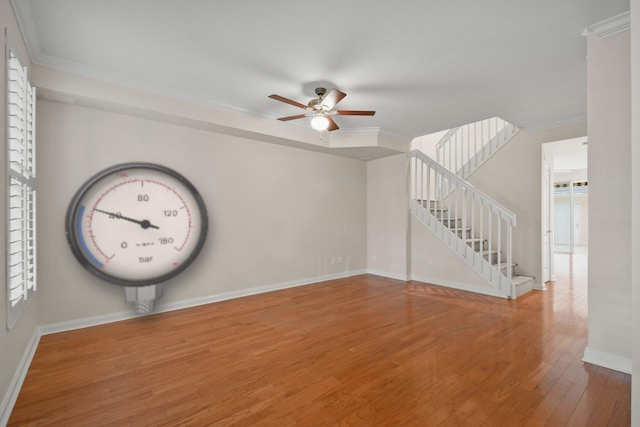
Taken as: 40
